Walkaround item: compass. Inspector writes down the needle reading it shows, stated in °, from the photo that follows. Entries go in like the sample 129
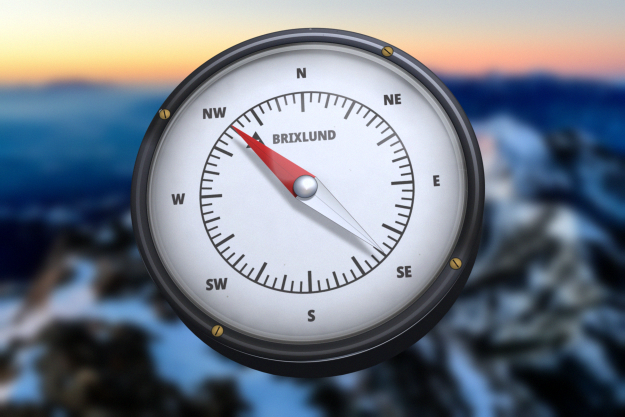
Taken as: 315
